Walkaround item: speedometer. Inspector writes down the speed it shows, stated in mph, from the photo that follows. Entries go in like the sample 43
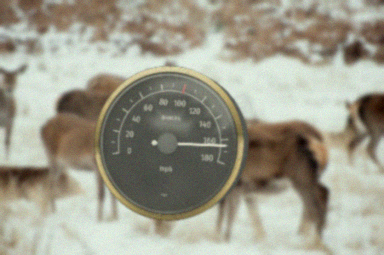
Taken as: 165
